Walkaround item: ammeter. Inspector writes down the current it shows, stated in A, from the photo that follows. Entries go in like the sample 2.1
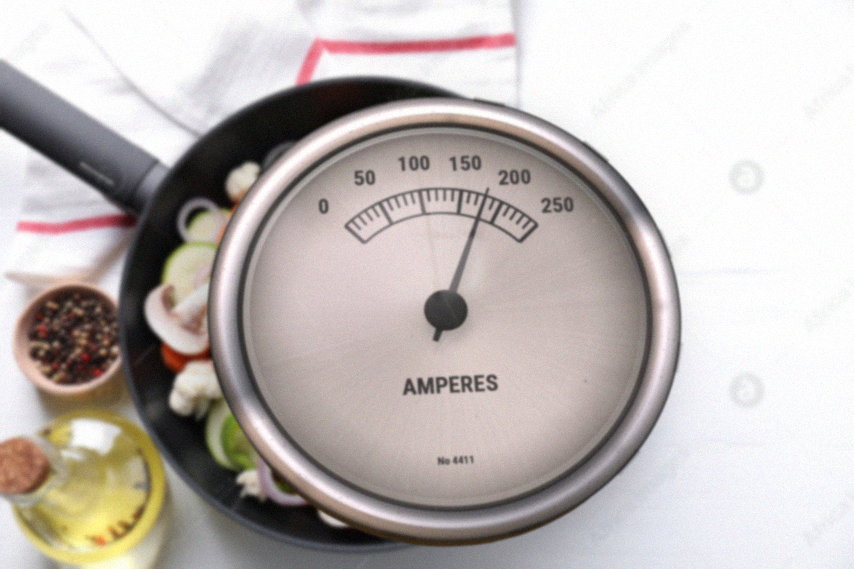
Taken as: 180
